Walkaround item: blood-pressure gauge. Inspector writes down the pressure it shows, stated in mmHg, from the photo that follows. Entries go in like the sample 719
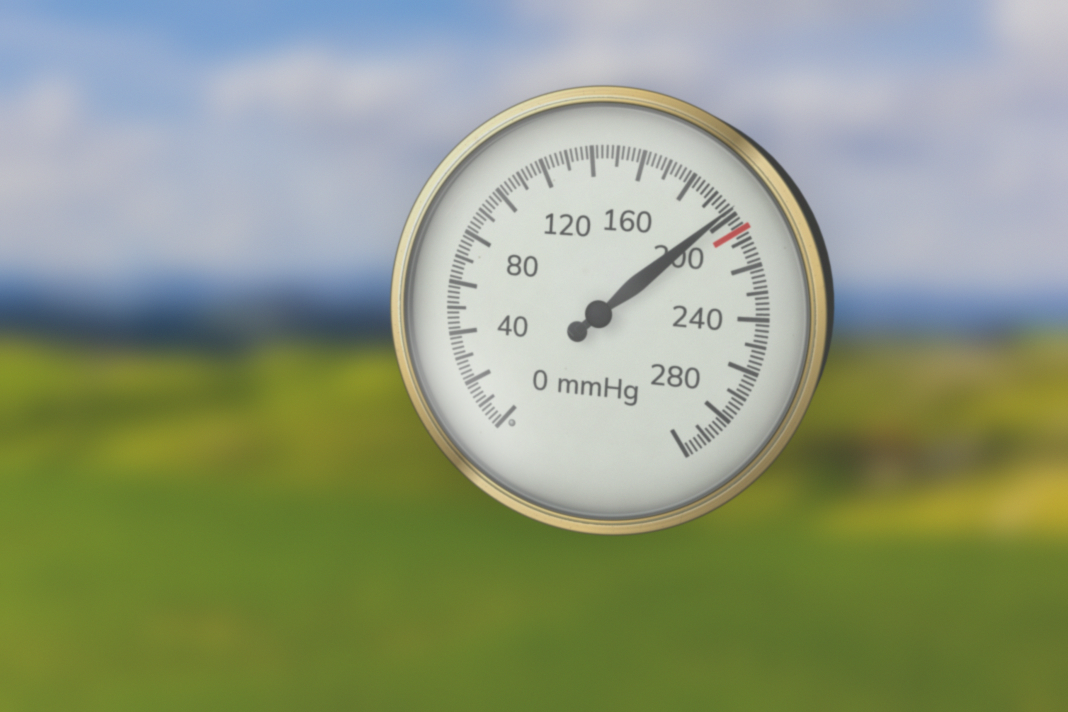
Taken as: 198
